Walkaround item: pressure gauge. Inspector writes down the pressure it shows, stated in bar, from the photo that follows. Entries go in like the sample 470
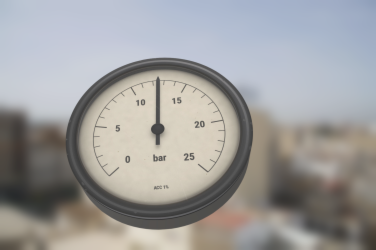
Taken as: 12.5
